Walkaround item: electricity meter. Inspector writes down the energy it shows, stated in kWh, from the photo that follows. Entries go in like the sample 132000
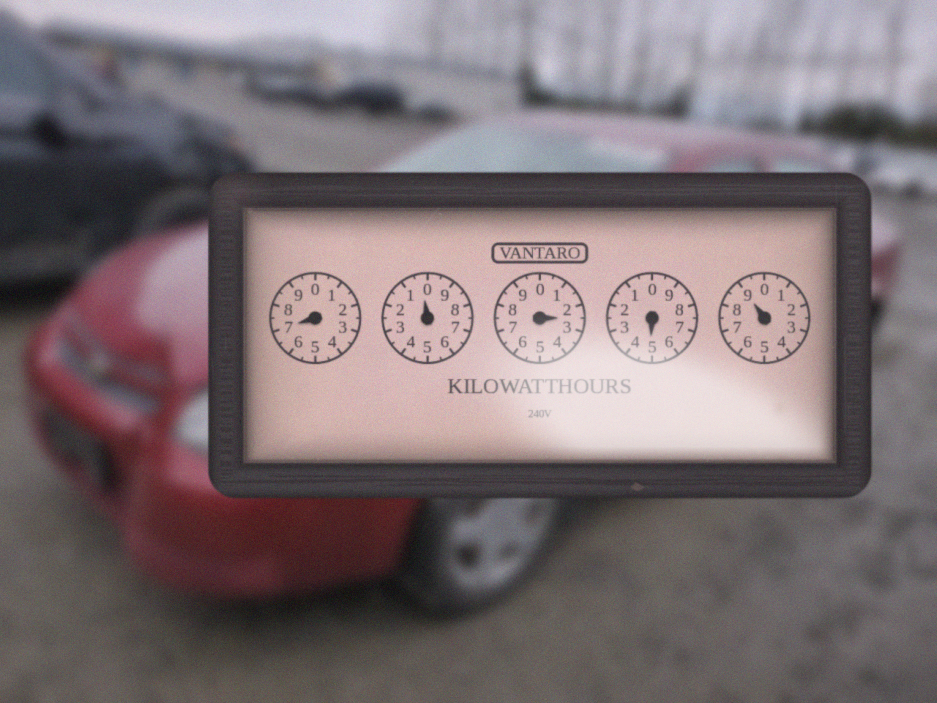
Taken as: 70249
